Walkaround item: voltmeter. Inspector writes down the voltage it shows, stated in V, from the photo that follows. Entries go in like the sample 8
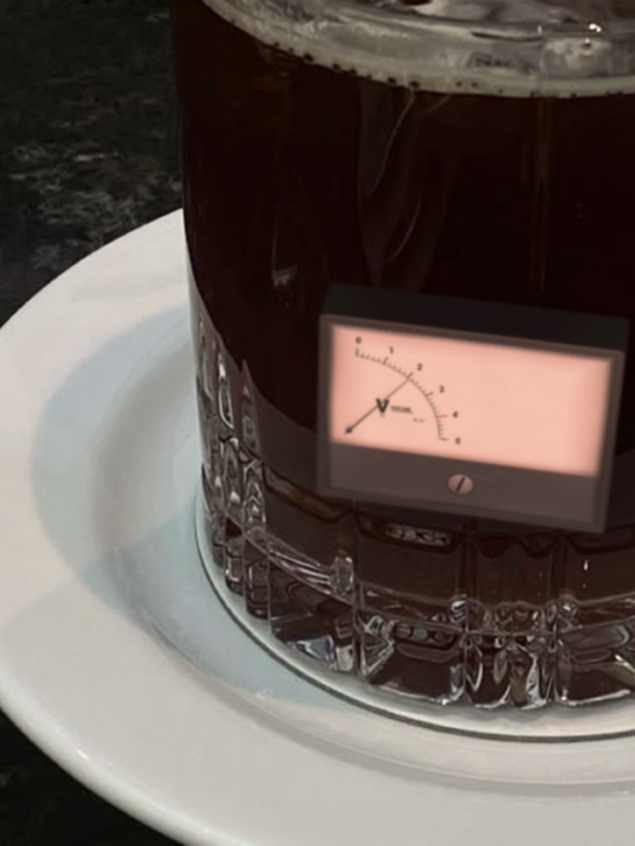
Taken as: 2
